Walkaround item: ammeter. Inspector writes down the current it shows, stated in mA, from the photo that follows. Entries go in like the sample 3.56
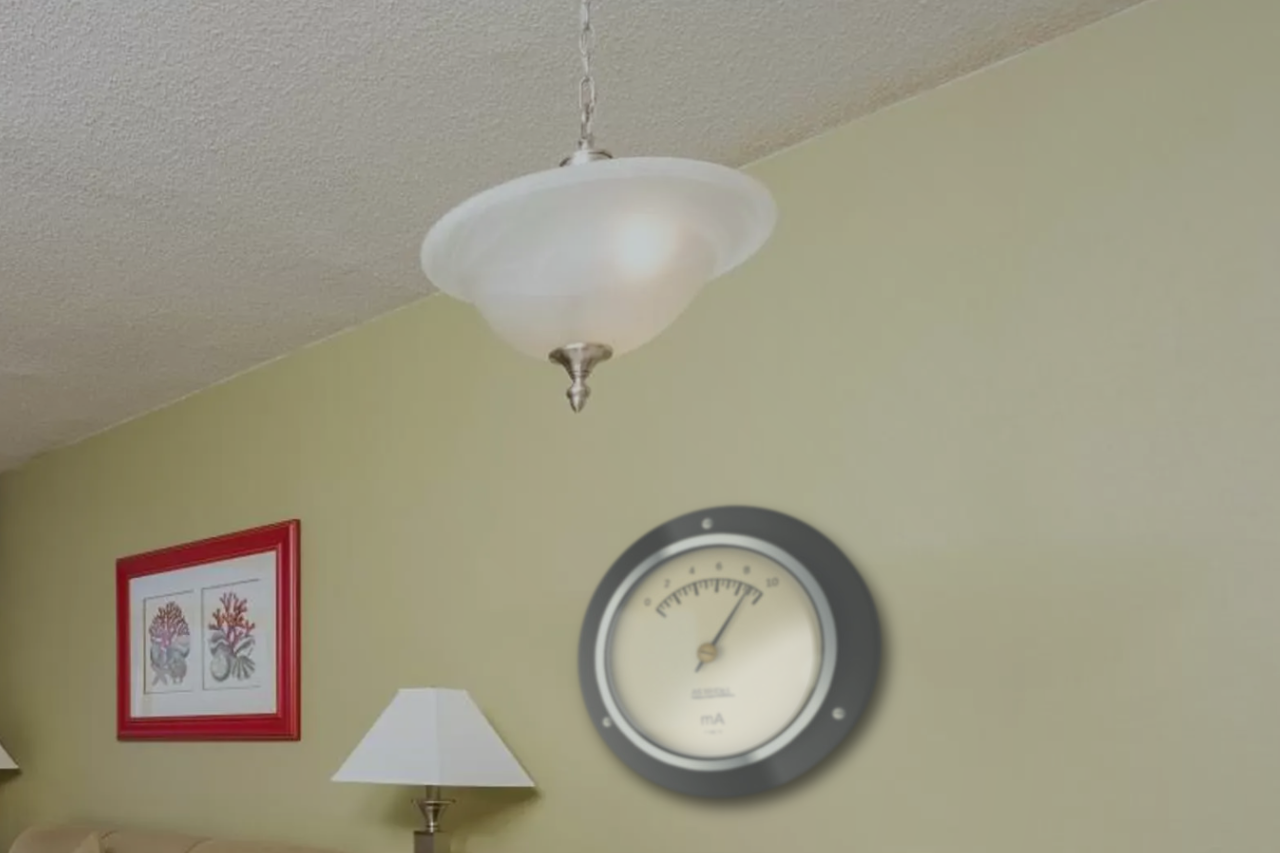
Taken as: 9
